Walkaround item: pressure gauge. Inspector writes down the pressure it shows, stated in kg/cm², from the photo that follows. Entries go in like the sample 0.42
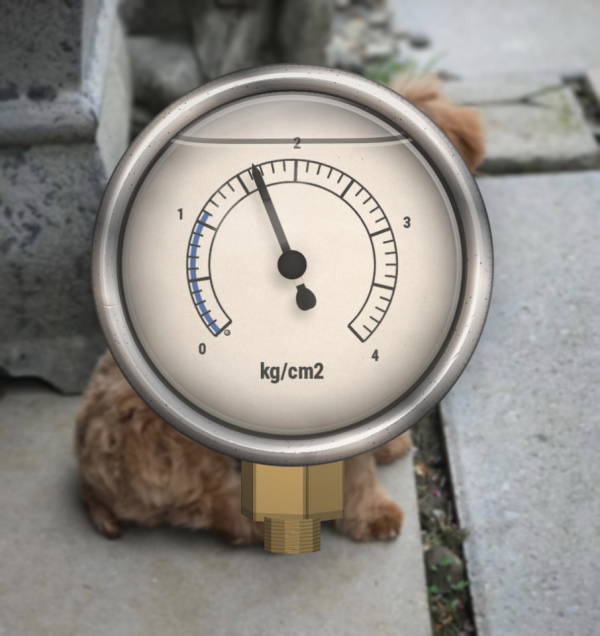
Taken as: 1.65
